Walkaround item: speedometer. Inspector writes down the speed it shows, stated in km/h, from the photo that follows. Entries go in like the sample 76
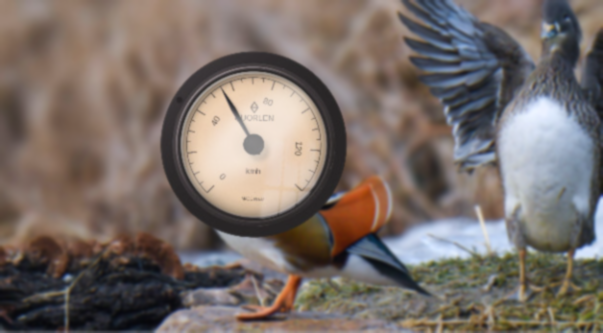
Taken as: 55
